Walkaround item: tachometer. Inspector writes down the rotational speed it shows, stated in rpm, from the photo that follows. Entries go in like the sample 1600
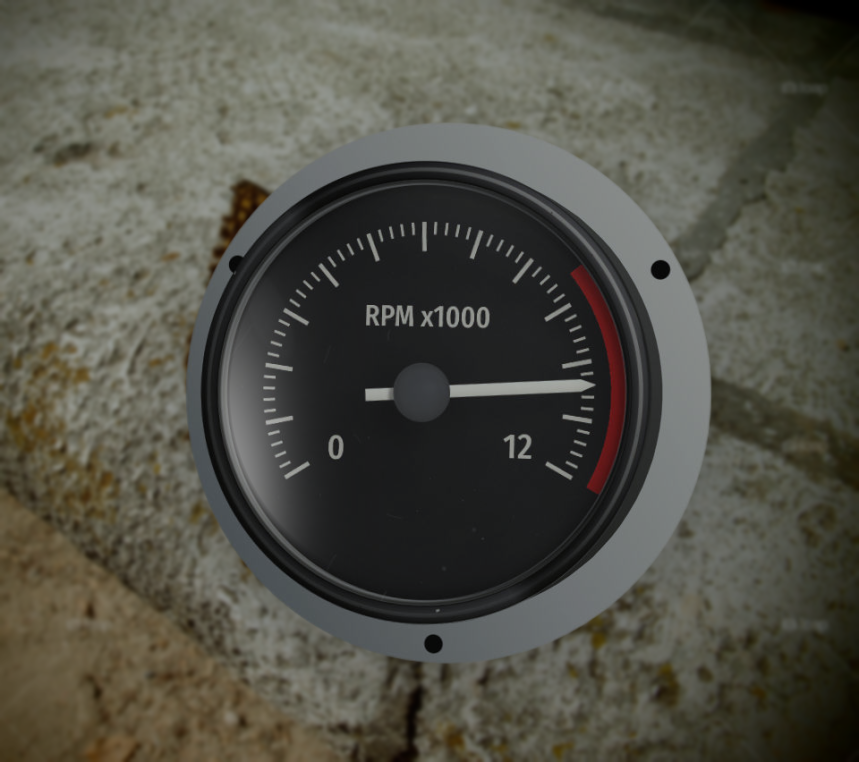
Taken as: 10400
